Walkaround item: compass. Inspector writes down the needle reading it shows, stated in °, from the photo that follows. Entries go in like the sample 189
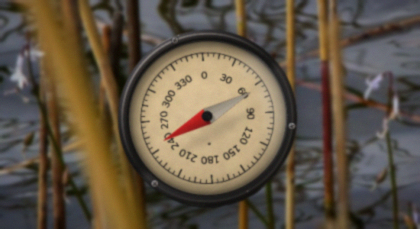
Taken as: 245
